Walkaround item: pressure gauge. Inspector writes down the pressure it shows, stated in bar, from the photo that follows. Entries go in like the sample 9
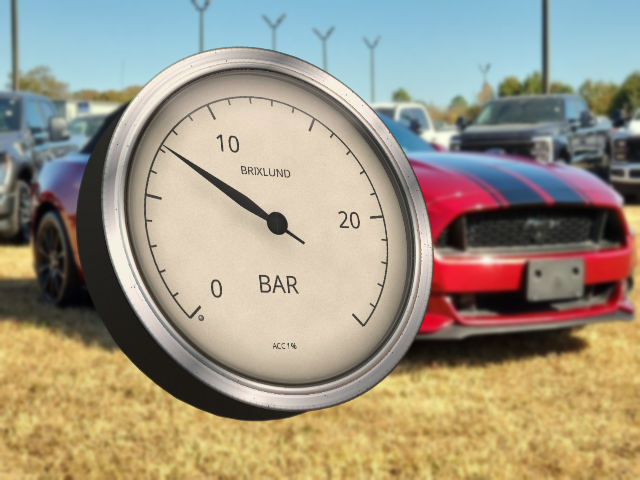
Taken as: 7
